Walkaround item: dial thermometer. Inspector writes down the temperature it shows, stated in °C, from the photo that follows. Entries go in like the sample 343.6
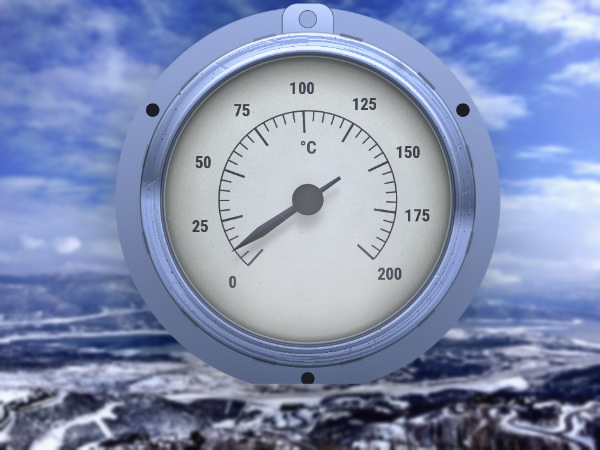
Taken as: 10
